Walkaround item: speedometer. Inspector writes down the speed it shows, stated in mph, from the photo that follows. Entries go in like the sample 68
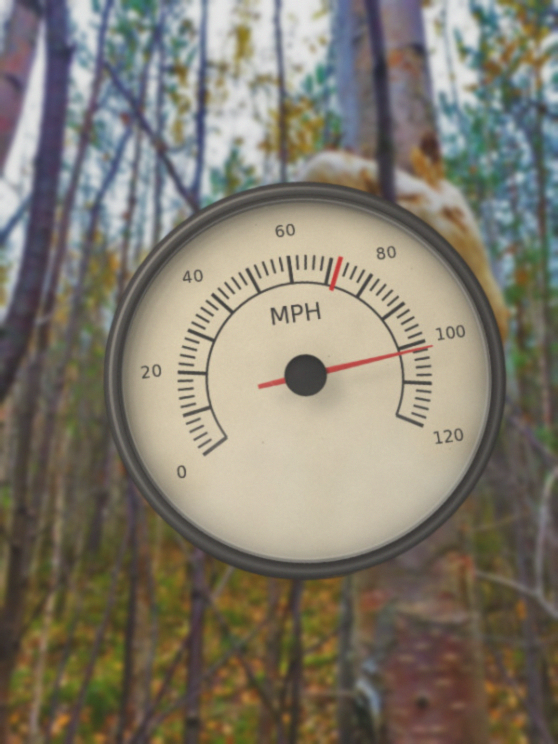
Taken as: 102
